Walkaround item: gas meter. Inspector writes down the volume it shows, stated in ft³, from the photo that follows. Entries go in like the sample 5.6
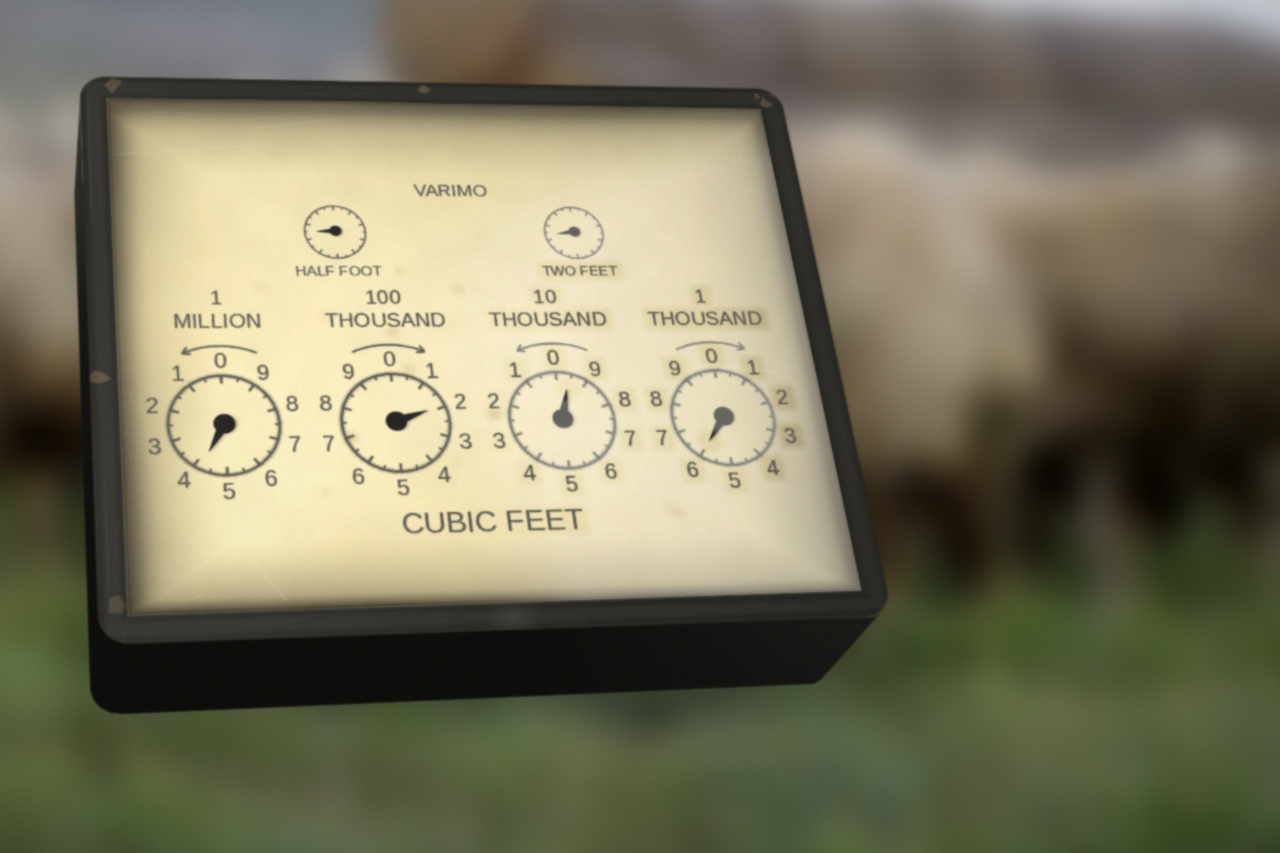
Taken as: 419600
